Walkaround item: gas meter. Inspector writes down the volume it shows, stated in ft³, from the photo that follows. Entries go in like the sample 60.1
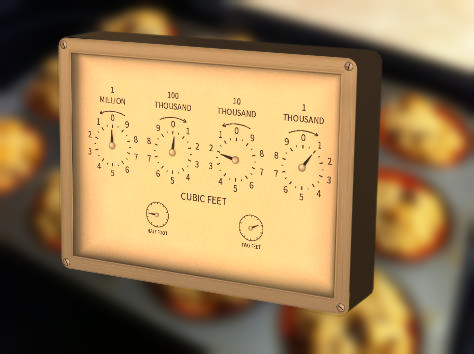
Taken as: 2100
